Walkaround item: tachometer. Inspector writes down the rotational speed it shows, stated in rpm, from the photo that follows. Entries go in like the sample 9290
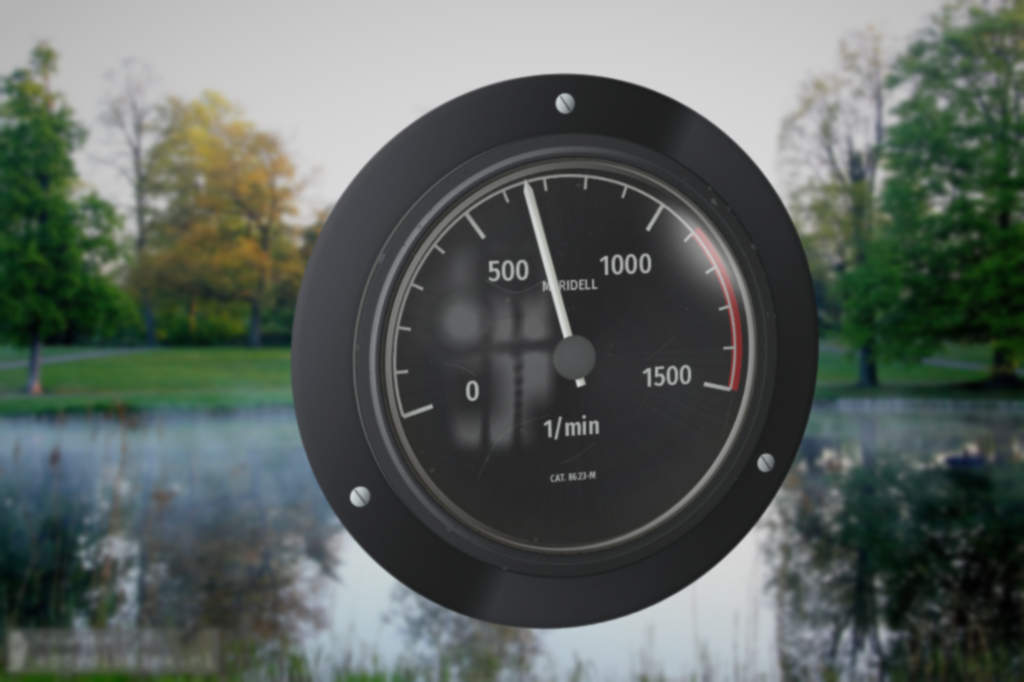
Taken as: 650
